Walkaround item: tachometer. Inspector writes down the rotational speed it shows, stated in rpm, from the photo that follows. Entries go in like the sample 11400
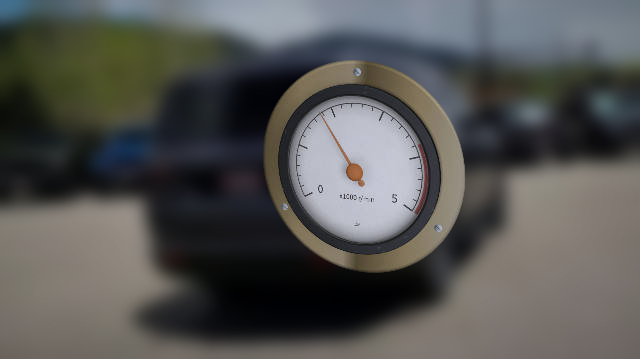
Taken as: 1800
